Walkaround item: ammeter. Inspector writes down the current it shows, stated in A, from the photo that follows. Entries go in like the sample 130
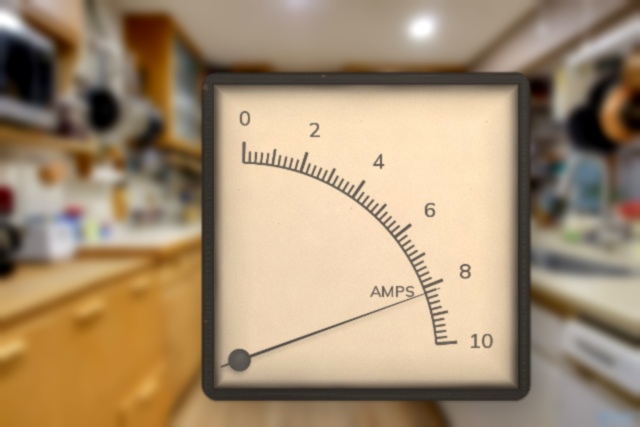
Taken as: 8.2
